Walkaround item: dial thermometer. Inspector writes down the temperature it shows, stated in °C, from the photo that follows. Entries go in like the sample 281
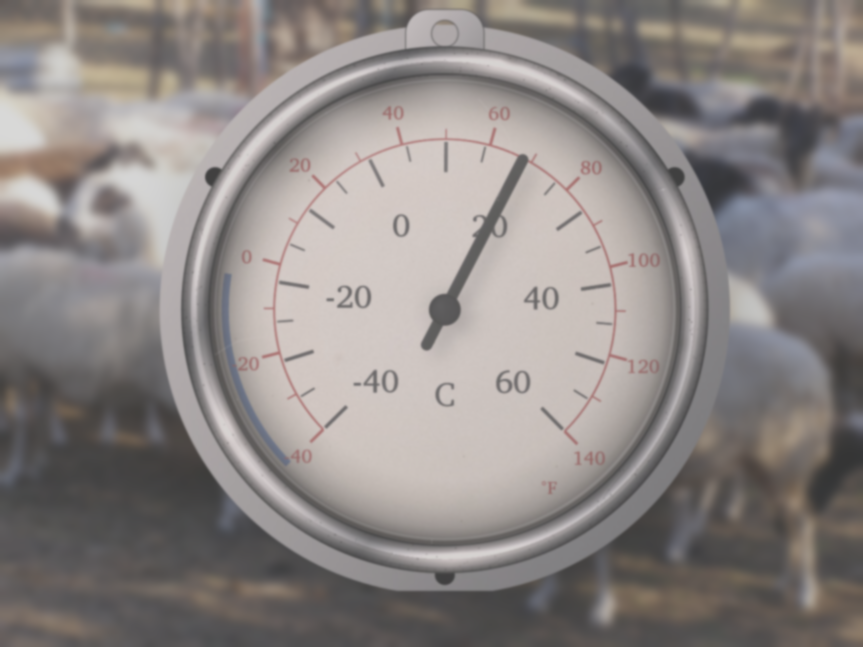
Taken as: 20
